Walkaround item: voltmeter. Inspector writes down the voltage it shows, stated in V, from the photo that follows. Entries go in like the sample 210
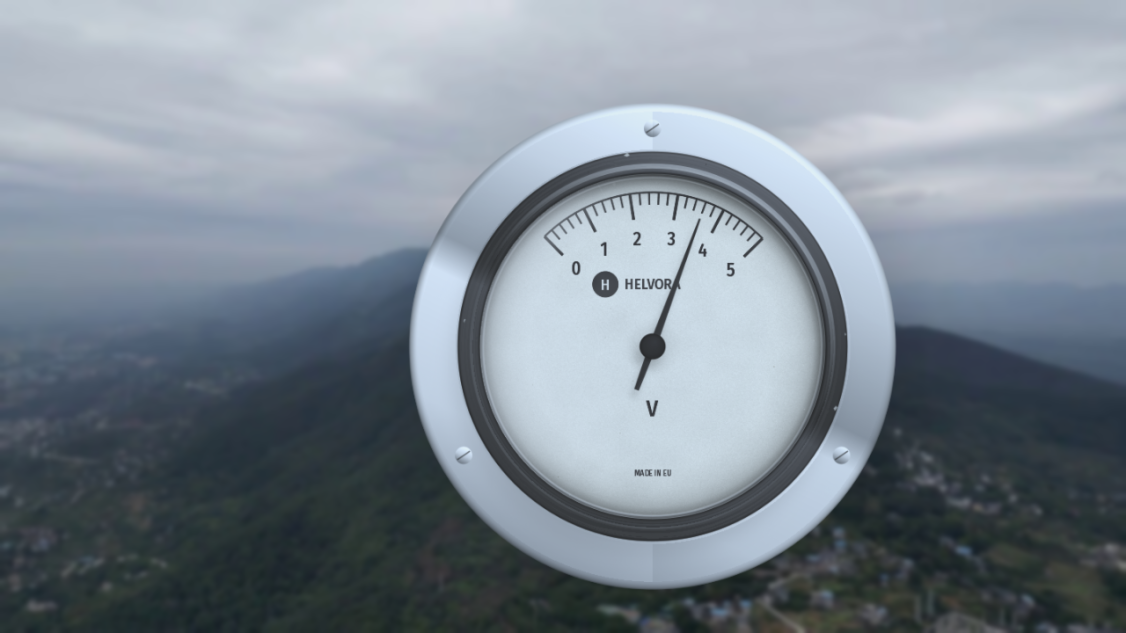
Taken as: 3.6
